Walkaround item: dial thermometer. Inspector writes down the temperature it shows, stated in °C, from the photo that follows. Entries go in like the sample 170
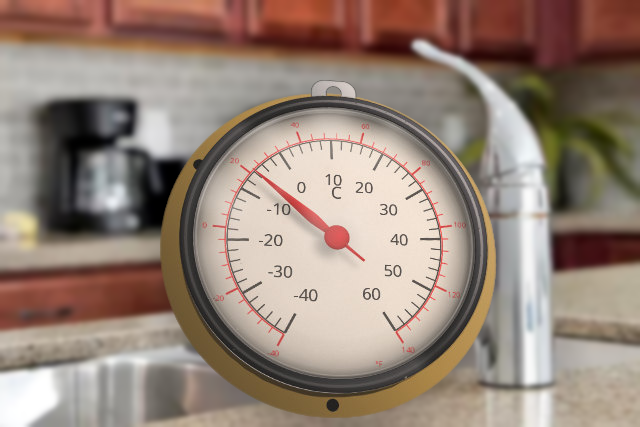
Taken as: -6
